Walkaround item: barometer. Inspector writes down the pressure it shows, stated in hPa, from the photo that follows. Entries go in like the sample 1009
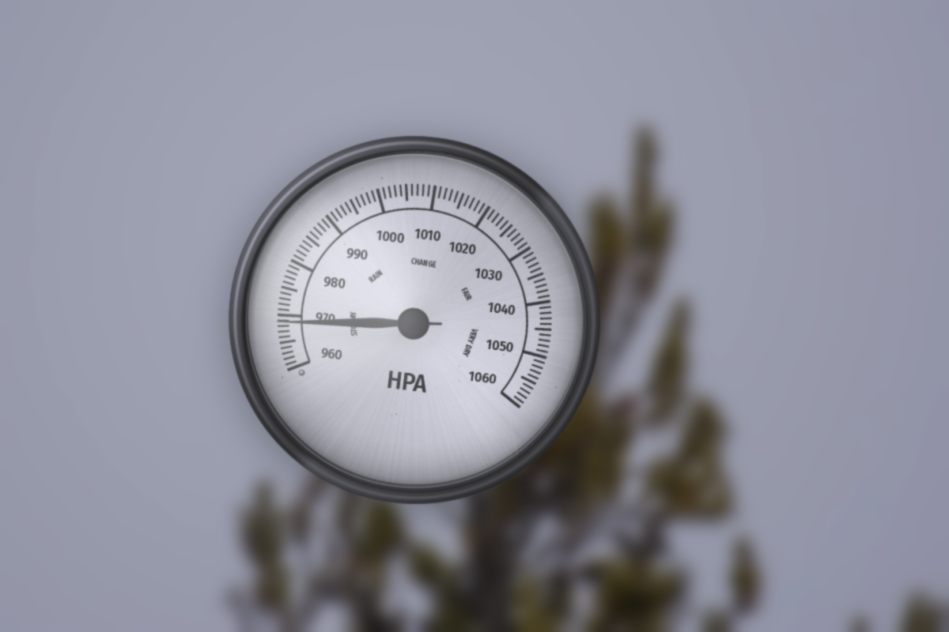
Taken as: 969
